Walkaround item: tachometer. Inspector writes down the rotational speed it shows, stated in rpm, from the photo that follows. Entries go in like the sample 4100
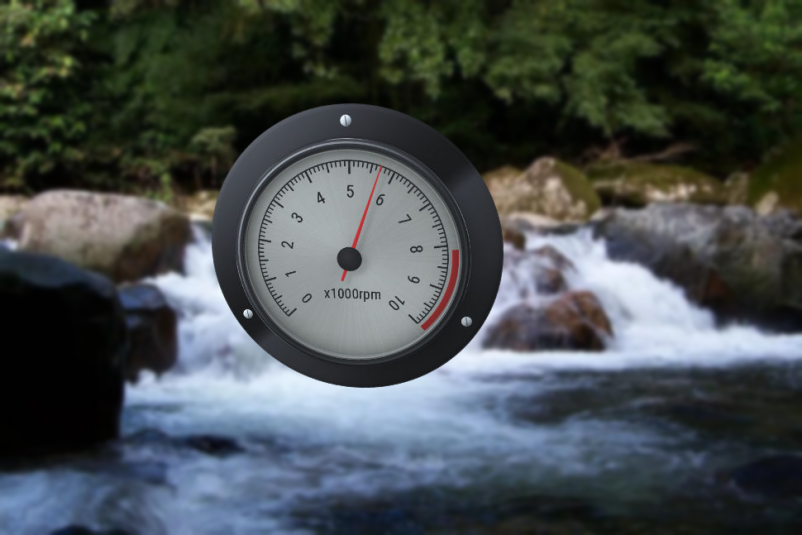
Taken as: 5700
